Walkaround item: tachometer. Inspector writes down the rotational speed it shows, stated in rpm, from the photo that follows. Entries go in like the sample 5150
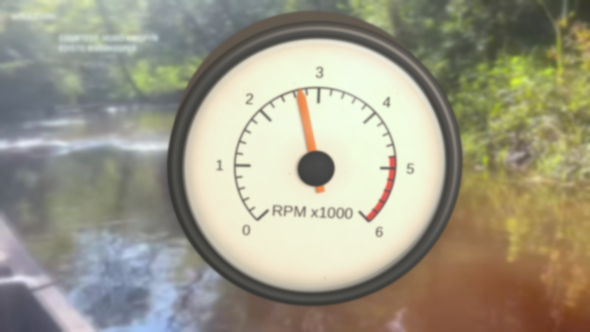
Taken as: 2700
